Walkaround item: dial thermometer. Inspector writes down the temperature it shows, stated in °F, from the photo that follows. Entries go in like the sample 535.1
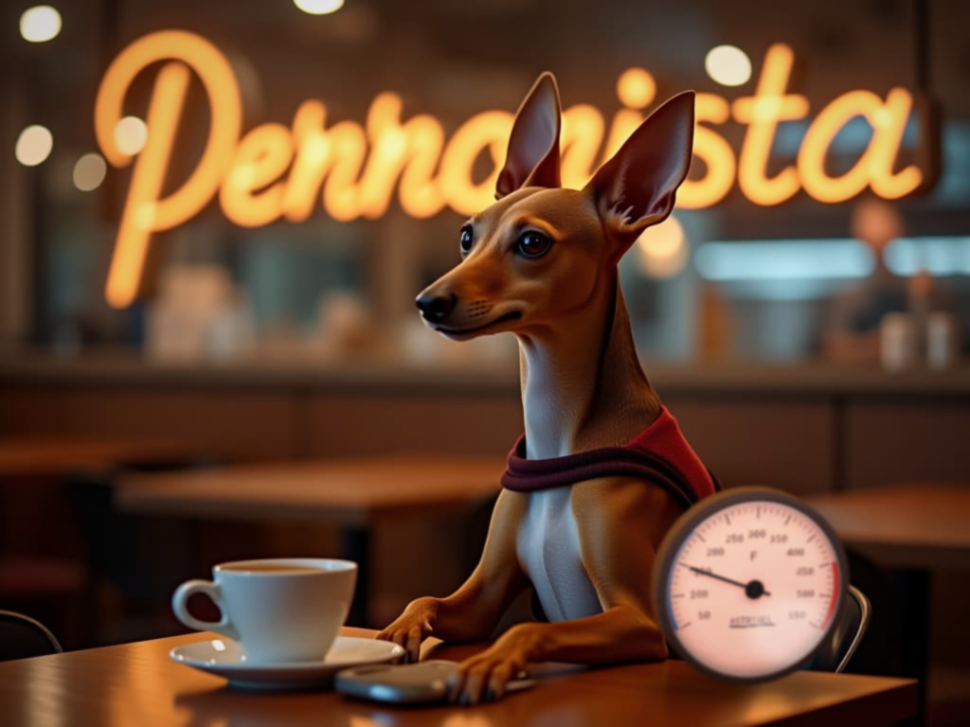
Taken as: 150
